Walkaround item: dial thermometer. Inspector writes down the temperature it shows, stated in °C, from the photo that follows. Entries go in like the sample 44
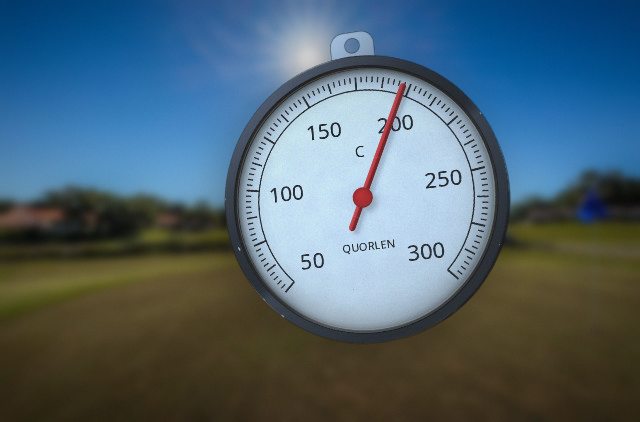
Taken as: 197.5
